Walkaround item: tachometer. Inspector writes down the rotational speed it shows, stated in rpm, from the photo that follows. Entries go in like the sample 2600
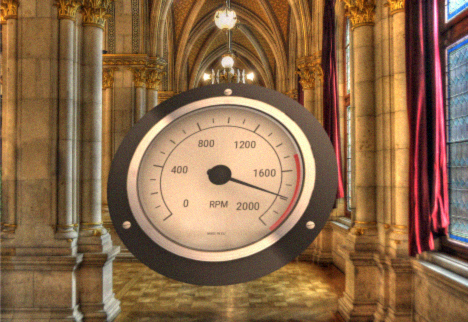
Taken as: 1800
